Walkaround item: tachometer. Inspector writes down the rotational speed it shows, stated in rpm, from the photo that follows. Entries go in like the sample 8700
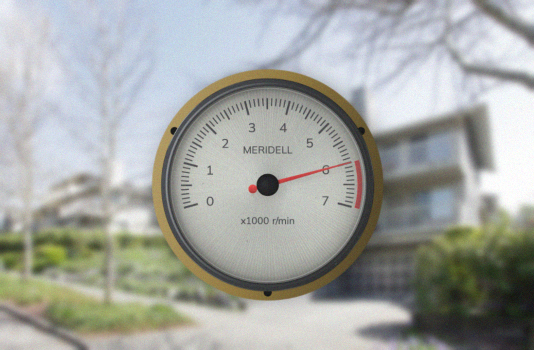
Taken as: 6000
